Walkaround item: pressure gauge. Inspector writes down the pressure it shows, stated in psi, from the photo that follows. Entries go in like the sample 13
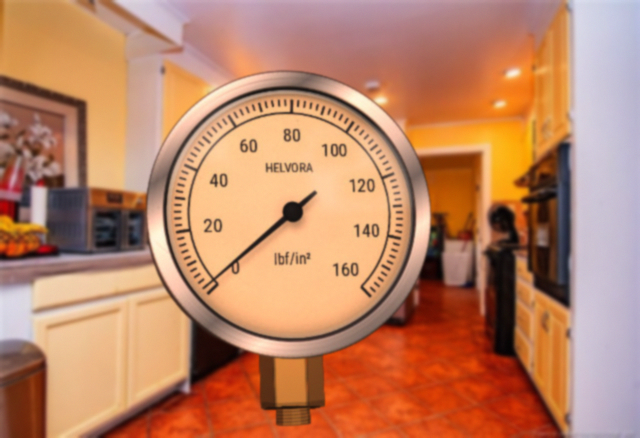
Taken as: 2
